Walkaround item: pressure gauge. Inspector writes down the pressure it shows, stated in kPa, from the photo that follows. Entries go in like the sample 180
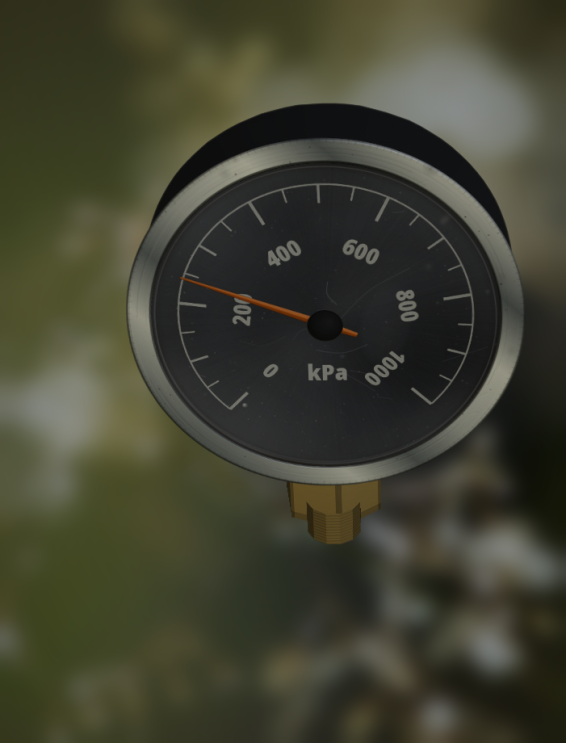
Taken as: 250
